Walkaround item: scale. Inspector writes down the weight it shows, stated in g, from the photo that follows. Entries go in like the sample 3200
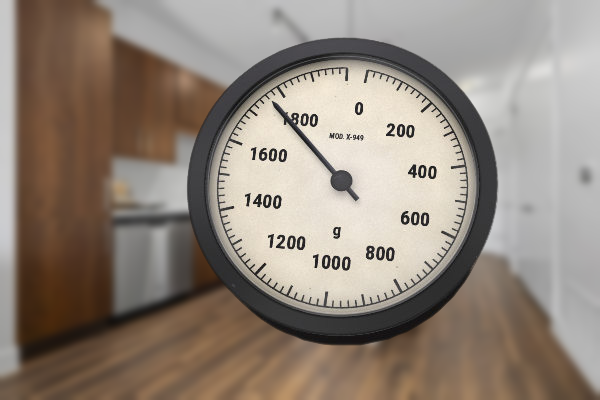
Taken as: 1760
